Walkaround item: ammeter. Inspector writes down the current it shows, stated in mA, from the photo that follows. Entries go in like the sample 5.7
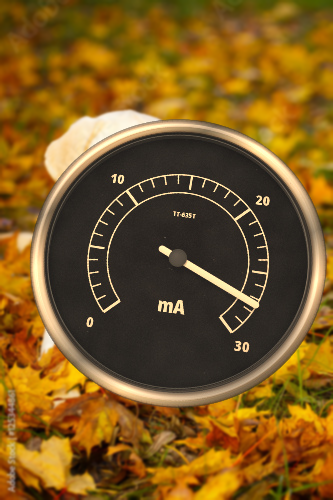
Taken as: 27.5
